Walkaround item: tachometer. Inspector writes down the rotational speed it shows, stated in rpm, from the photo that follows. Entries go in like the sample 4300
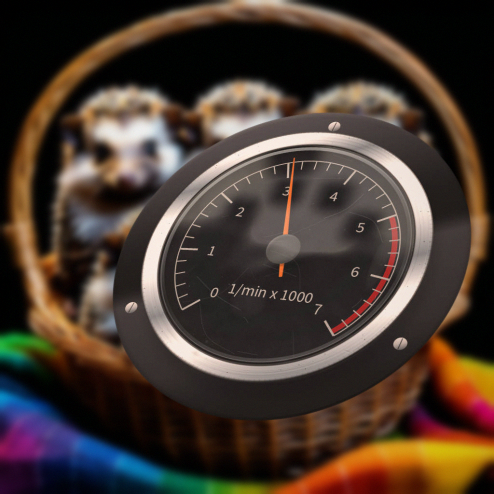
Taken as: 3100
